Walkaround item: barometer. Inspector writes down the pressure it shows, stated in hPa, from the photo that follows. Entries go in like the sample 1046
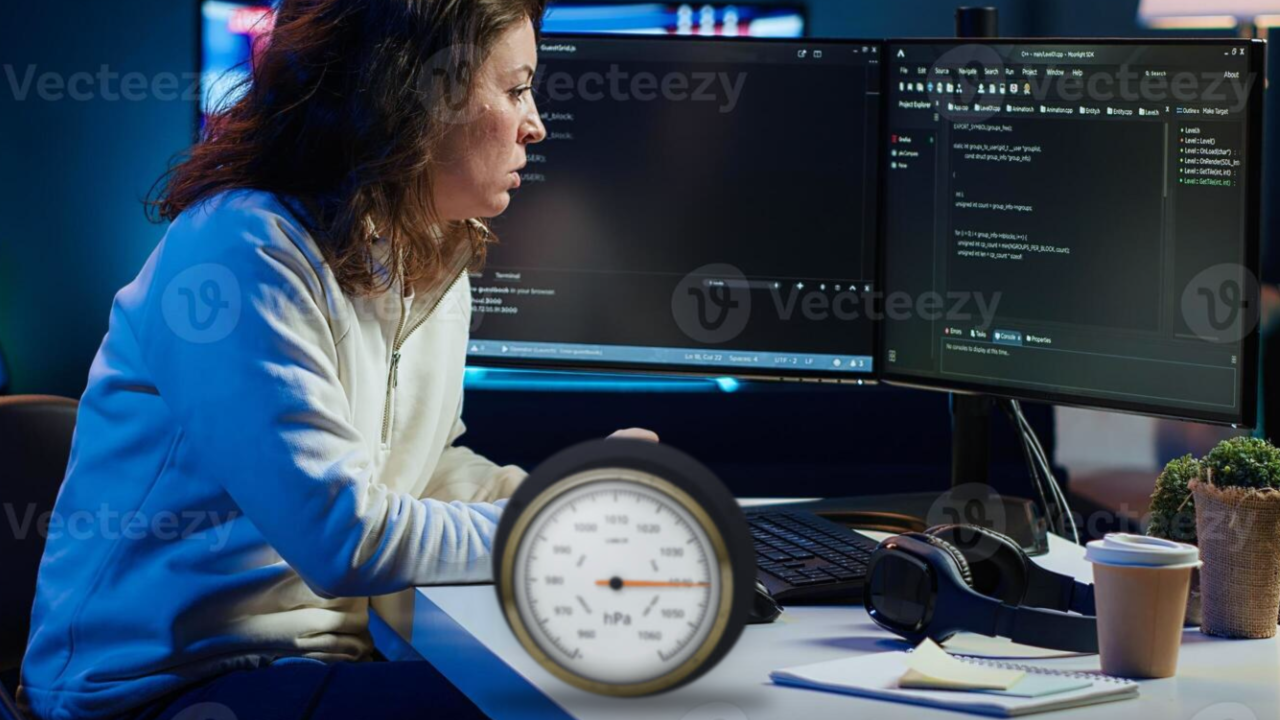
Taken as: 1040
